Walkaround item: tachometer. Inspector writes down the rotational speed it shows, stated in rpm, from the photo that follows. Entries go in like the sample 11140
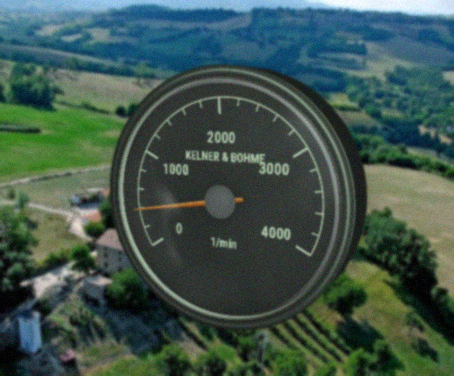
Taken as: 400
